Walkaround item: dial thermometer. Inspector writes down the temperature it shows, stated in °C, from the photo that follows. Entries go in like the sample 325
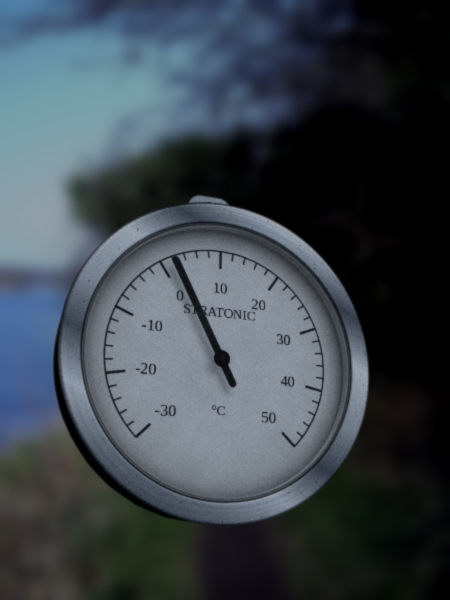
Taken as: 2
